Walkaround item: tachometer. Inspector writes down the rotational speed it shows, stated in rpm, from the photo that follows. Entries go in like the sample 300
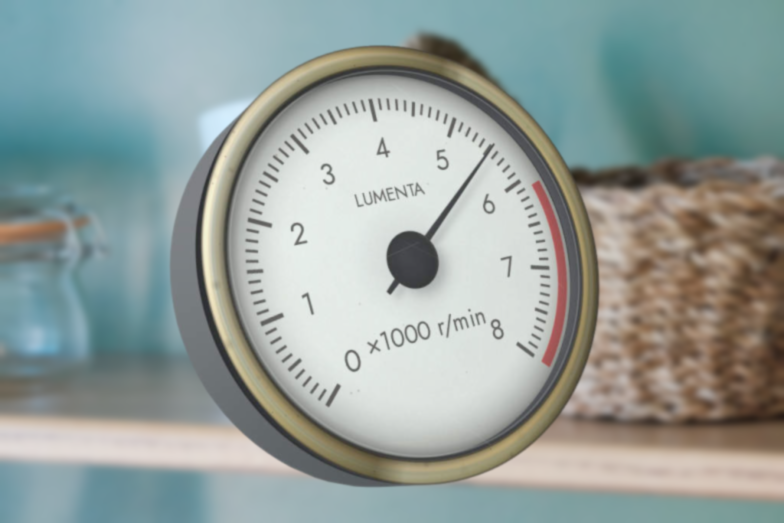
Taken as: 5500
